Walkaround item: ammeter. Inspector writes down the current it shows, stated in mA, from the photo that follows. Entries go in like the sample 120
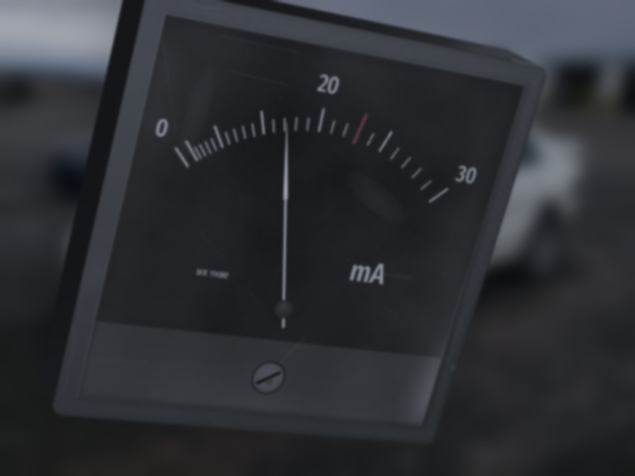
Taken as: 17
